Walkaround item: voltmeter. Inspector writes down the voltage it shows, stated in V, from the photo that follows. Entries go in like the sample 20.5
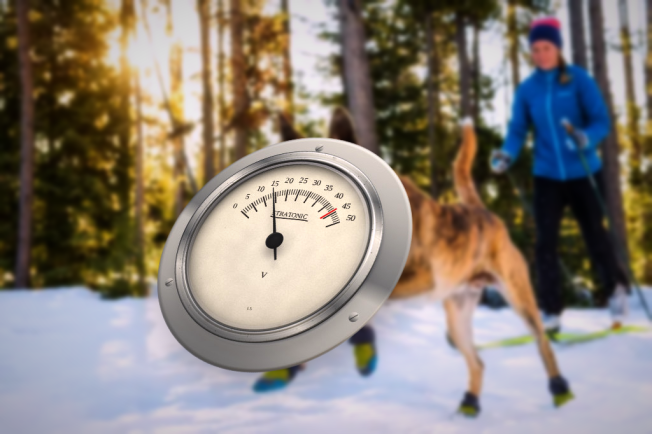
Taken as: 15
